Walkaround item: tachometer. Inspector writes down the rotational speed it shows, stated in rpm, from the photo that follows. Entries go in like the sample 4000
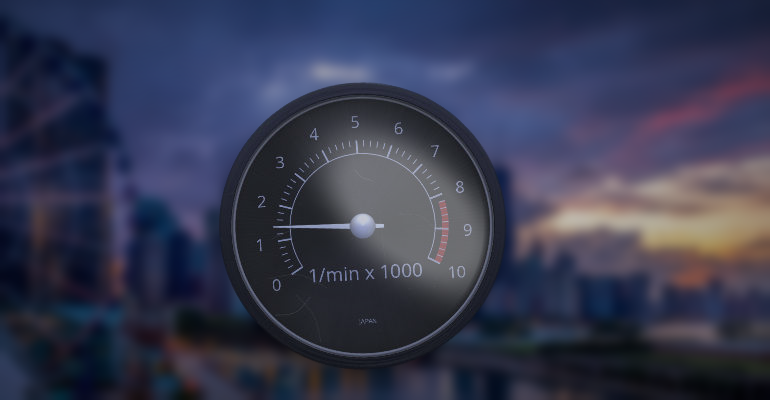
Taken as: 1400
